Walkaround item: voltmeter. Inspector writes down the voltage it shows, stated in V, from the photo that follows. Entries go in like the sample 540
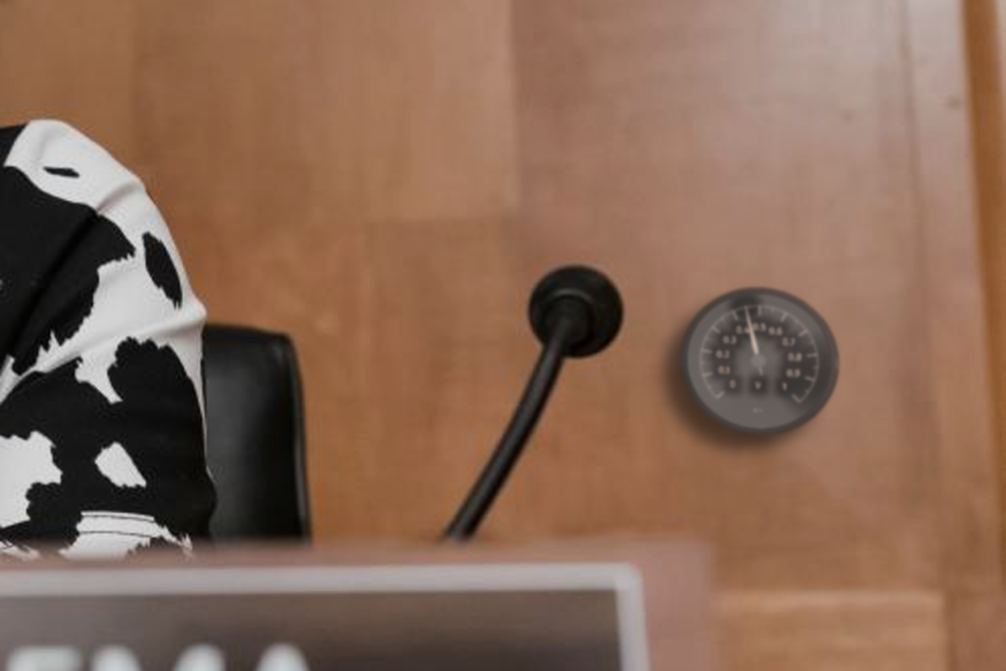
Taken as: 0.45
